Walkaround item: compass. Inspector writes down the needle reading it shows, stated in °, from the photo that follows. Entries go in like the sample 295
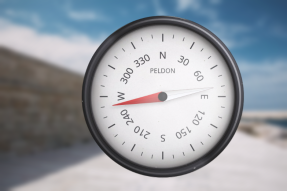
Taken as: 260
